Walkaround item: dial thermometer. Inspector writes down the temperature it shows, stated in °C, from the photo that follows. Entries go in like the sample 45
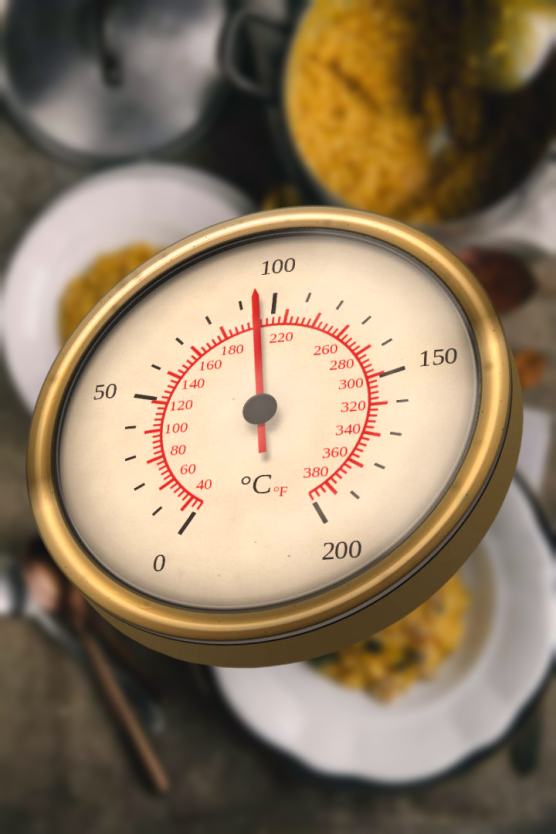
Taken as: 95
